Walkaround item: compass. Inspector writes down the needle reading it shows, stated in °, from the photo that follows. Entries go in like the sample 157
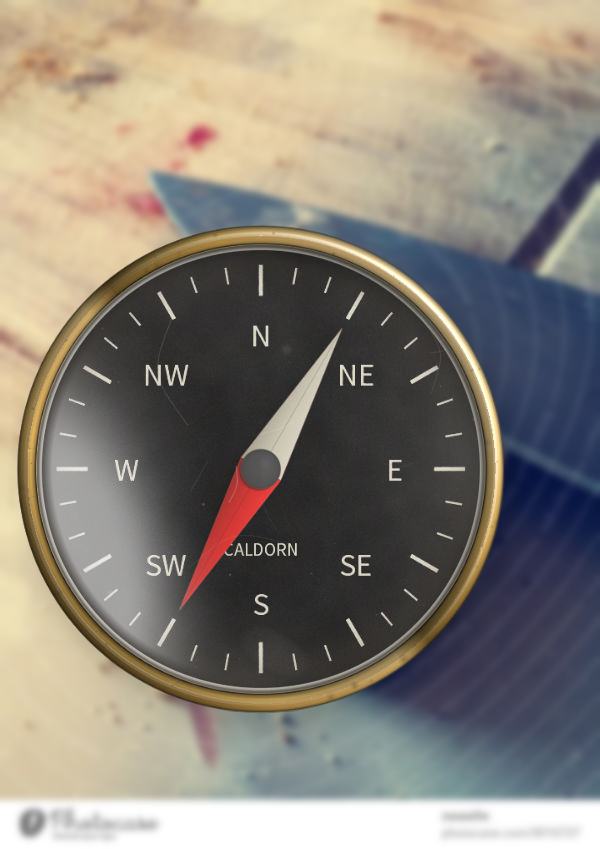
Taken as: 210
